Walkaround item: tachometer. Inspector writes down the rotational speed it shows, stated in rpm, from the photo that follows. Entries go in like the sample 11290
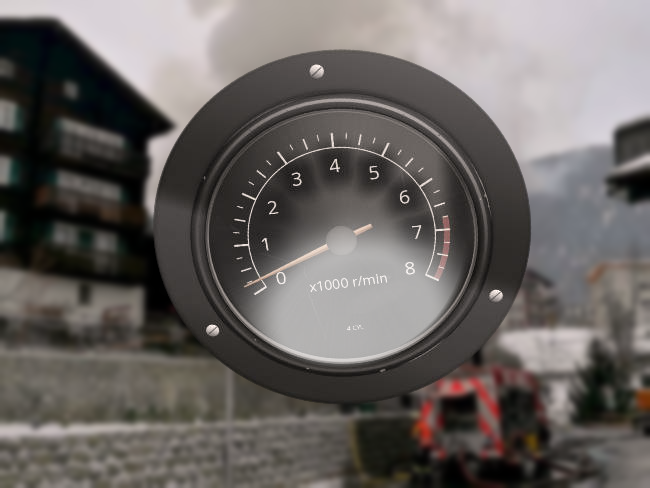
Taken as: 250
